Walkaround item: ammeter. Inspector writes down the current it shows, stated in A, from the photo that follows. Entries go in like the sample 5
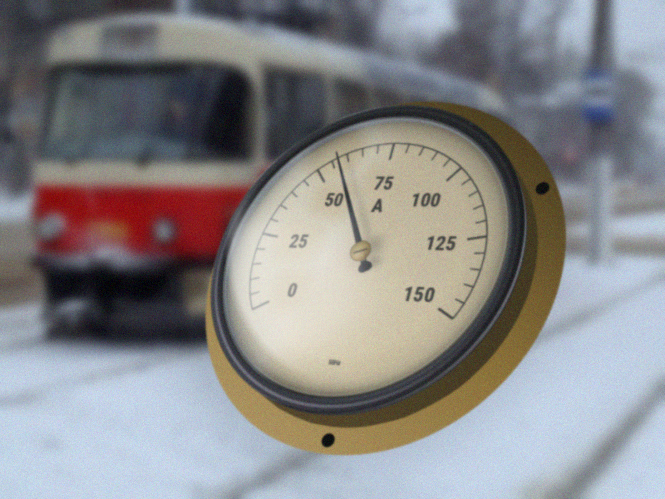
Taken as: 57.5
